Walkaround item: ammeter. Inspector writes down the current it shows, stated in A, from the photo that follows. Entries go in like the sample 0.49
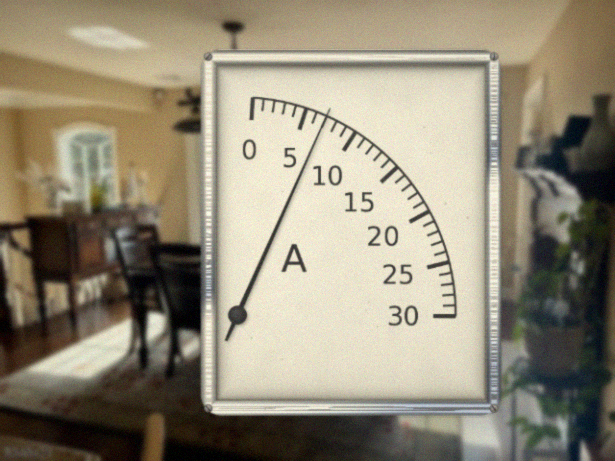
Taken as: 7
